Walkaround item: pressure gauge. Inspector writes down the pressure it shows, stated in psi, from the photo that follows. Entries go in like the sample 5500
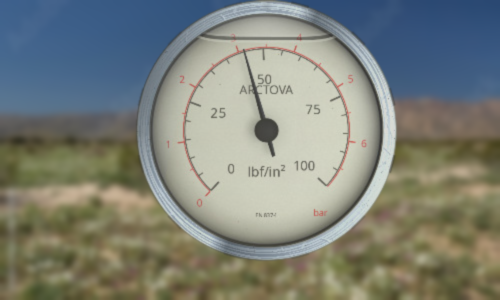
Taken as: 45
